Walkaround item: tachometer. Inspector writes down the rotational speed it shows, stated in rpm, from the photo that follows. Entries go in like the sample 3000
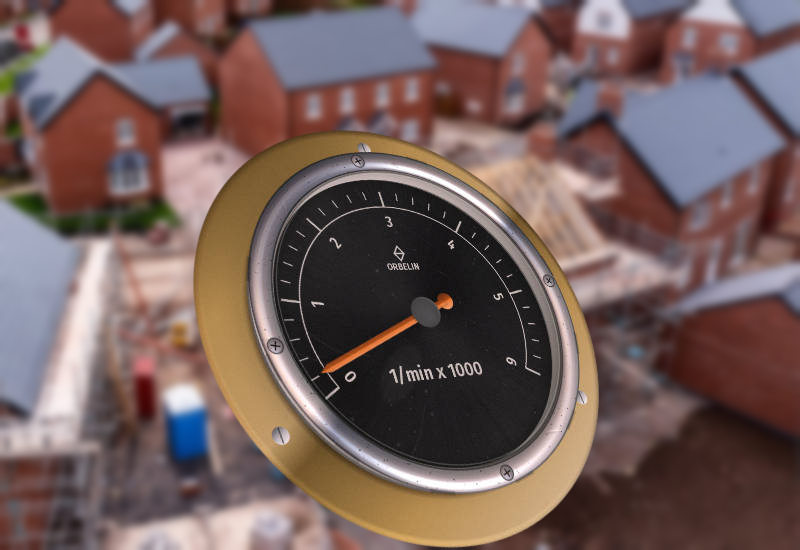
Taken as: 200
